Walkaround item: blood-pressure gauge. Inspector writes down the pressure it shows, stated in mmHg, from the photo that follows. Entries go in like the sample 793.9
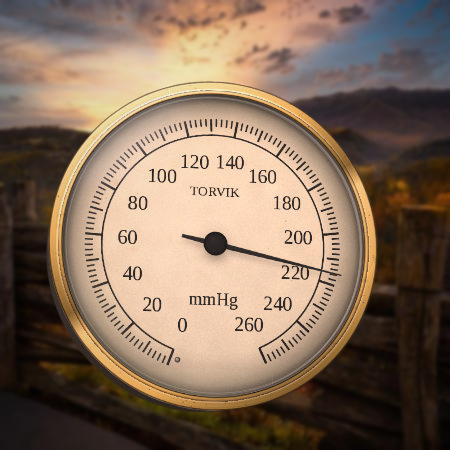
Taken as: 216
